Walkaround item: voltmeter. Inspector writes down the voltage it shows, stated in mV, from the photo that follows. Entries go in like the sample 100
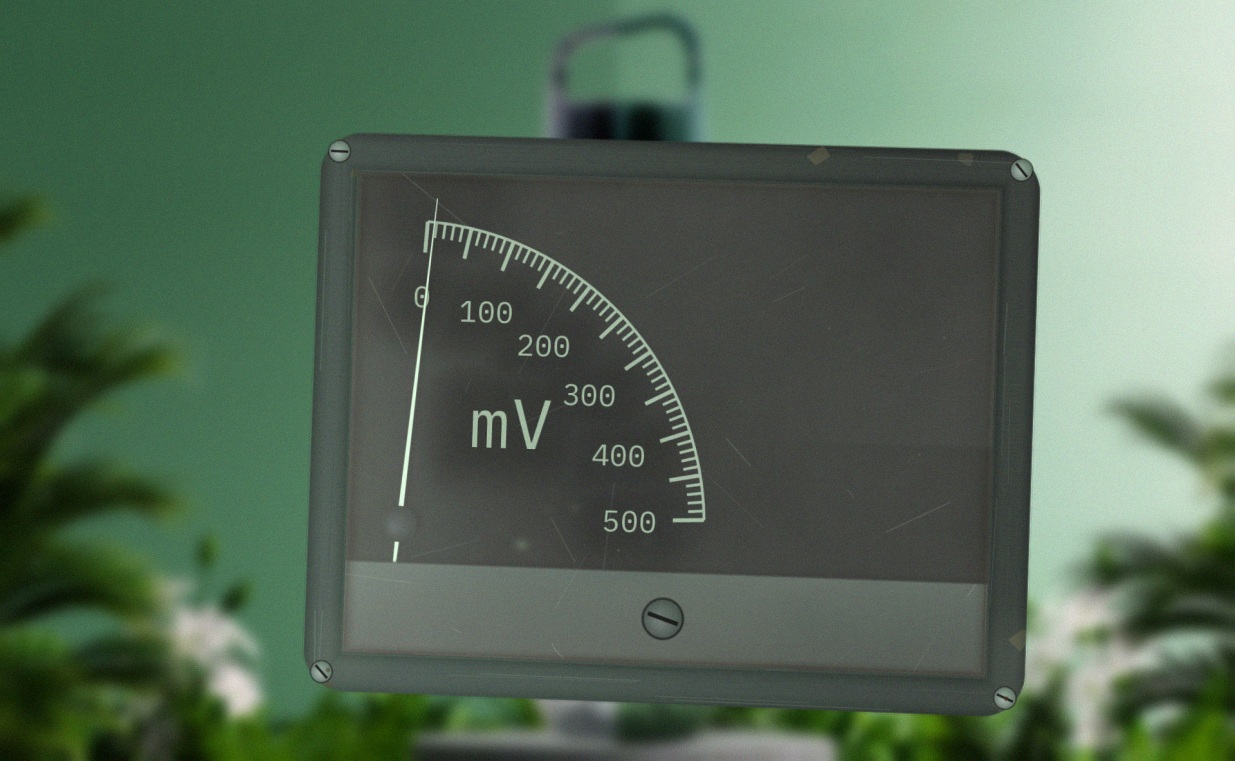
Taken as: 10
